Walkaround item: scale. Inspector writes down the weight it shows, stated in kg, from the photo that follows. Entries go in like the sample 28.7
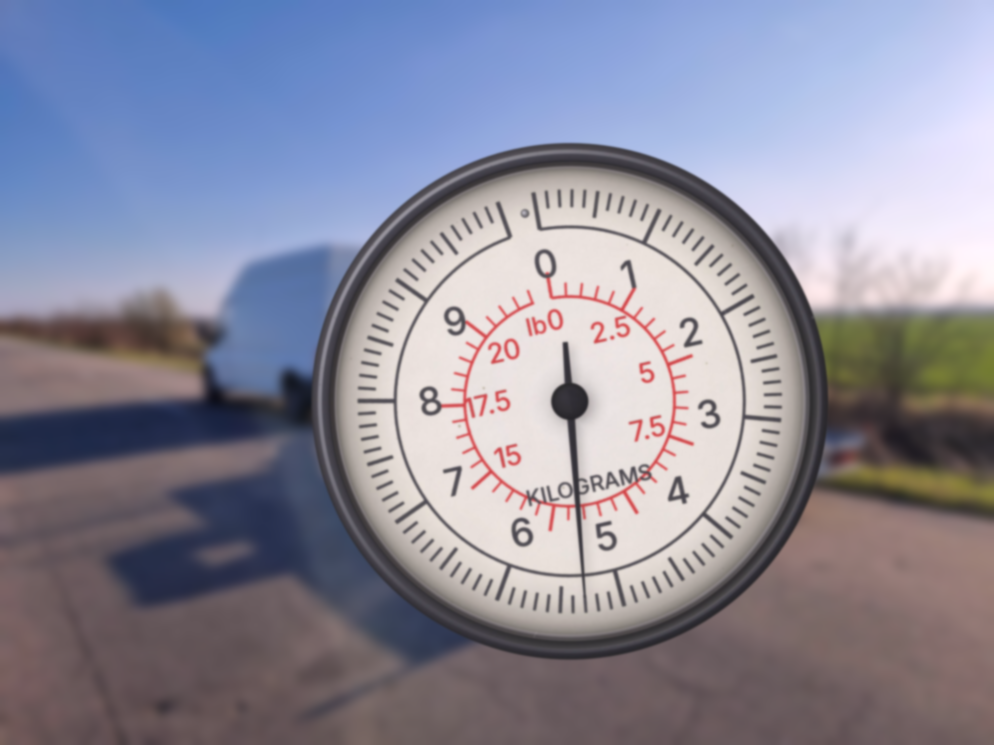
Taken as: 5.3
